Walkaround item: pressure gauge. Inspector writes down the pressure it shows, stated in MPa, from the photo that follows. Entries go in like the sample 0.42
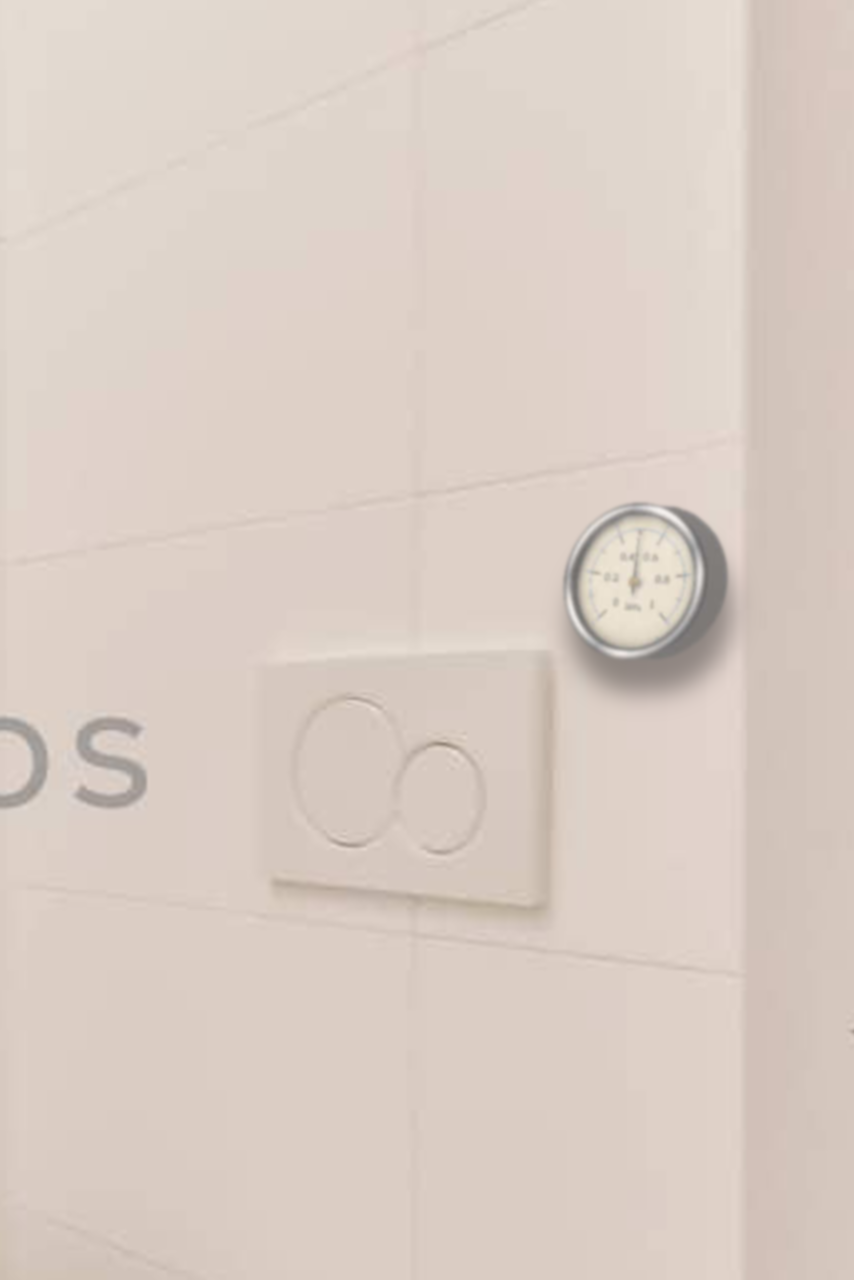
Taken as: 0.5
